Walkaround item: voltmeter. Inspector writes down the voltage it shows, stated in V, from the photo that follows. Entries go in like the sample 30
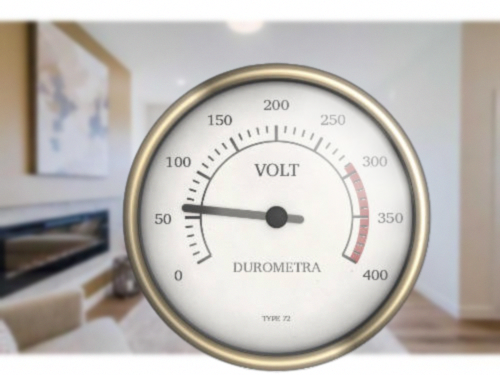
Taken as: 60
